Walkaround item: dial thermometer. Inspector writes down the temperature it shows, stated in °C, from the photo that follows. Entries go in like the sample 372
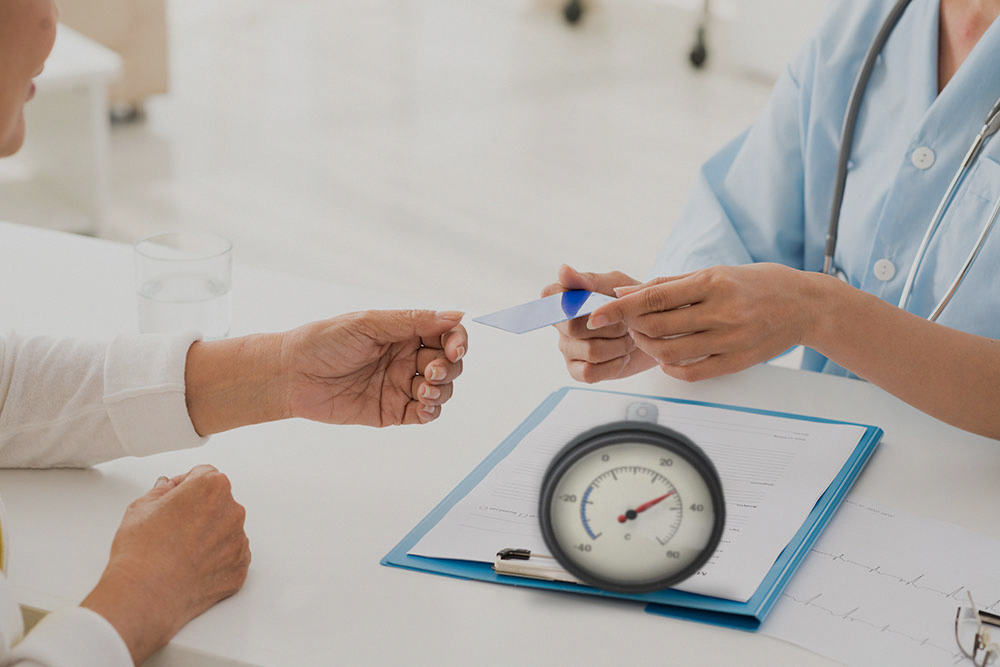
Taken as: 30
